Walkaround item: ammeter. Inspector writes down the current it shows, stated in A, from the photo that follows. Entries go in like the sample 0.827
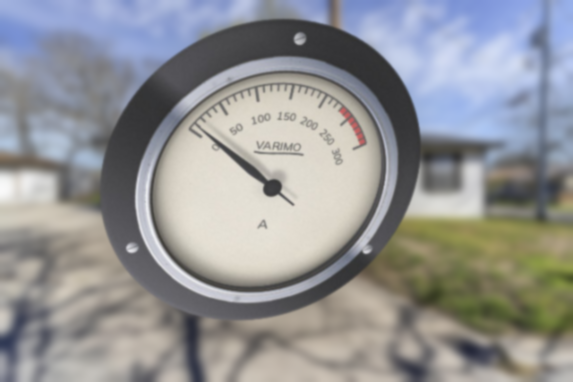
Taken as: 10
